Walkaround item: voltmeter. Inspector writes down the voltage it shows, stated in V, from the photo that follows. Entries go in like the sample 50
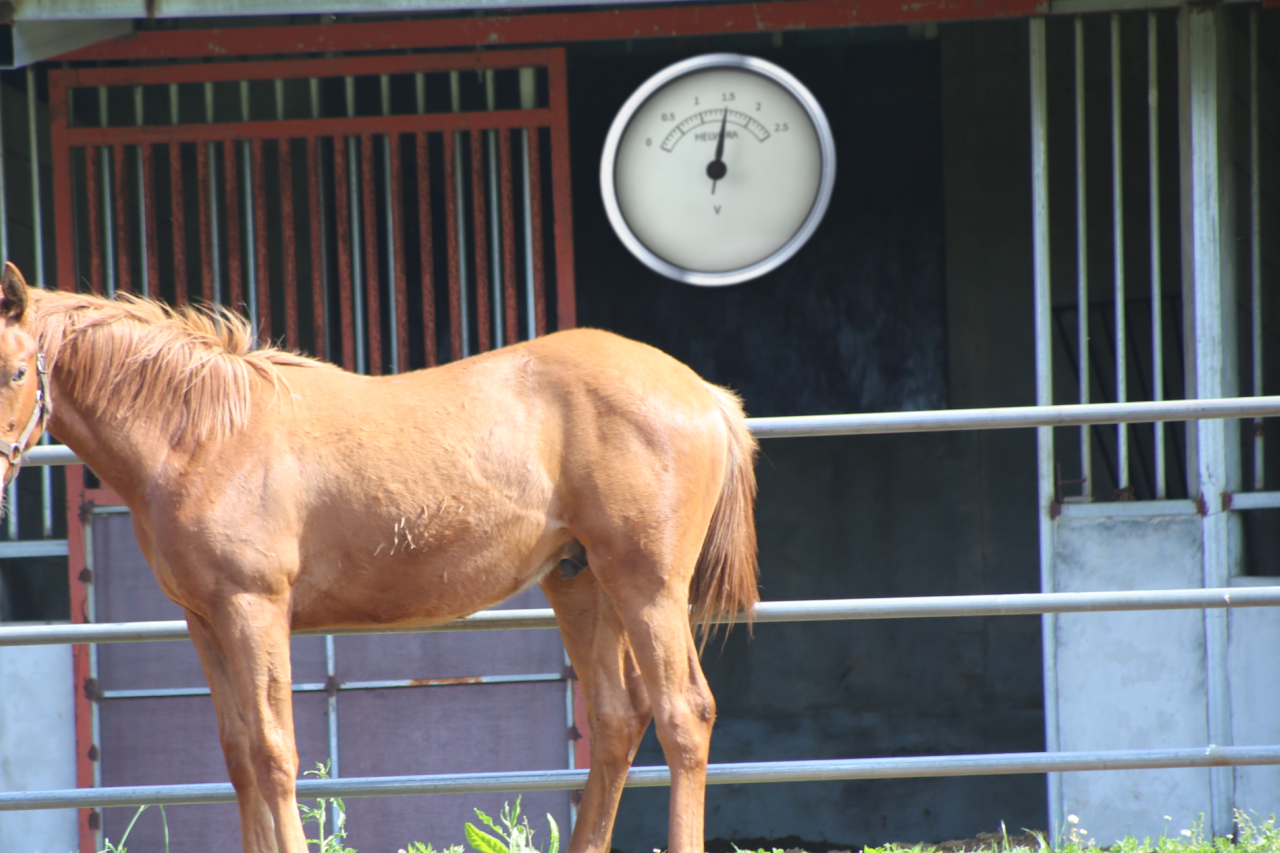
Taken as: 1.5
